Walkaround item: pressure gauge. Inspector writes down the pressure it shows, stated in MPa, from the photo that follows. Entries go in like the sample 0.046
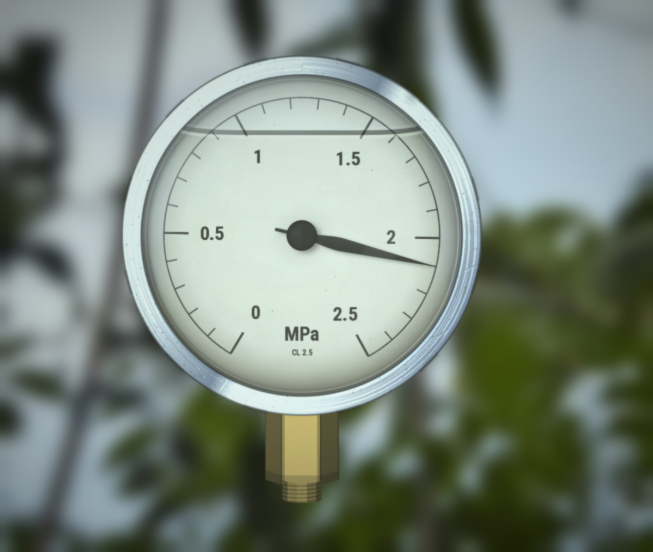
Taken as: 2.1
